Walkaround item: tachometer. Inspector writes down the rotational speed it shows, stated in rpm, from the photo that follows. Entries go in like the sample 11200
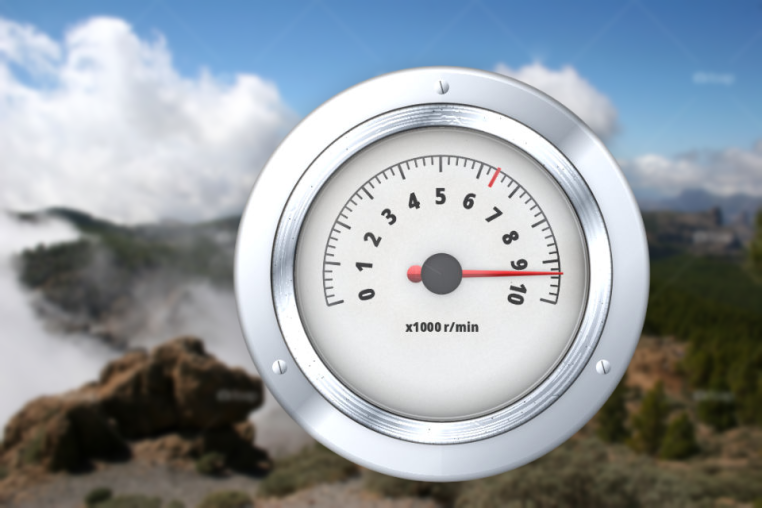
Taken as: 9300
